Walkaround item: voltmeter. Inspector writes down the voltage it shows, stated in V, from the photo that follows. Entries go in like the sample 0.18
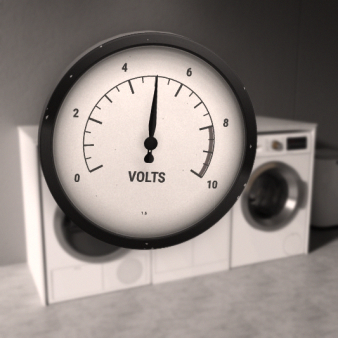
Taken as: 5
